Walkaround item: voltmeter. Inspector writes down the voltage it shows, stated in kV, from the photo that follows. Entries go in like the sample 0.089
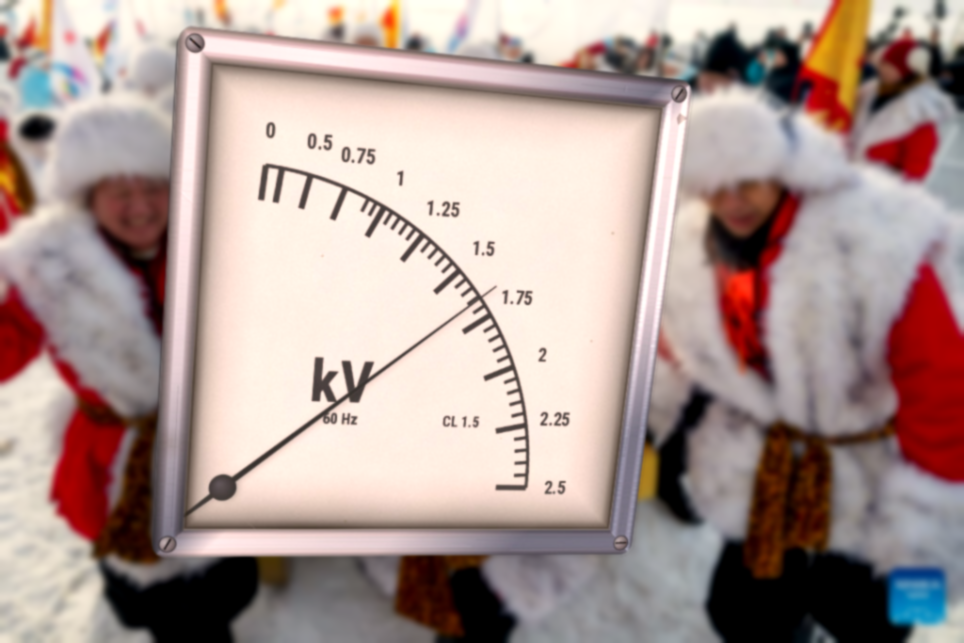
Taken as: 1.65
